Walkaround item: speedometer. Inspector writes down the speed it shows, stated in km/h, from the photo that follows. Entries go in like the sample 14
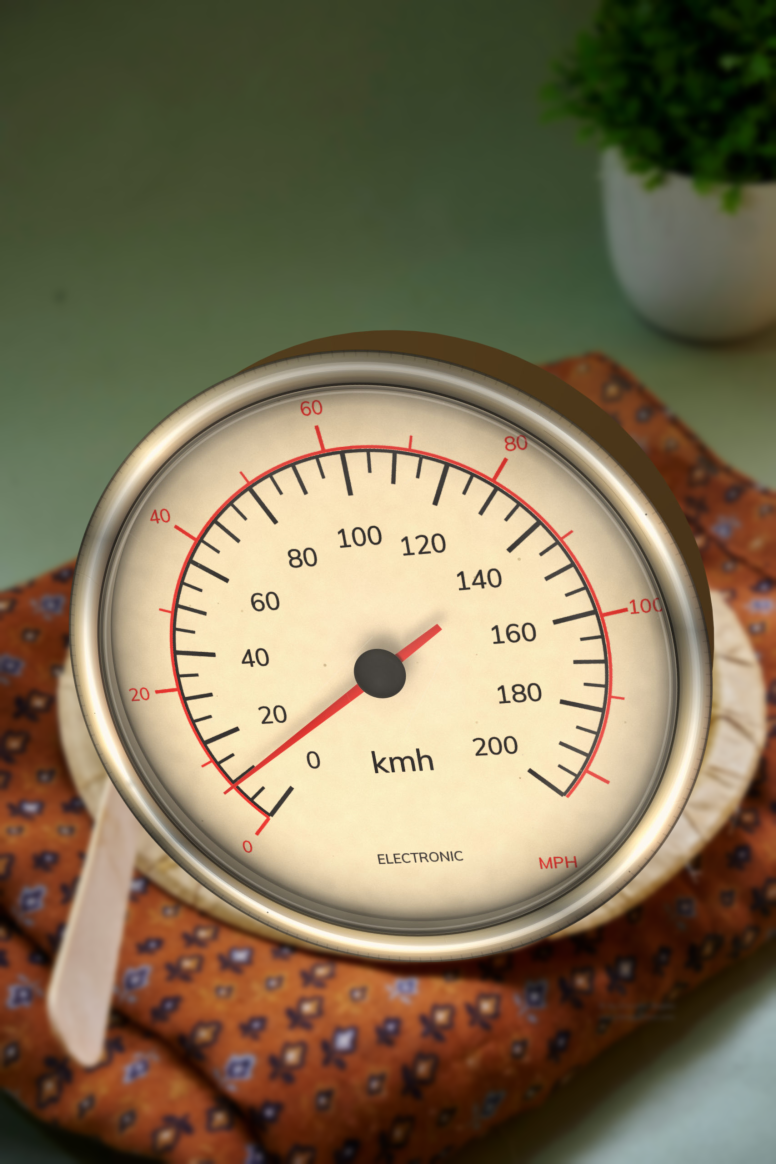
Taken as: 10
